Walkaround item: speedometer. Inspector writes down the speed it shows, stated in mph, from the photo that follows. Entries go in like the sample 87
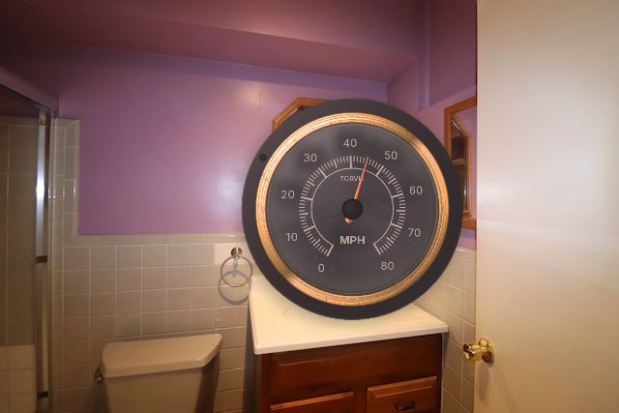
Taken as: 45
